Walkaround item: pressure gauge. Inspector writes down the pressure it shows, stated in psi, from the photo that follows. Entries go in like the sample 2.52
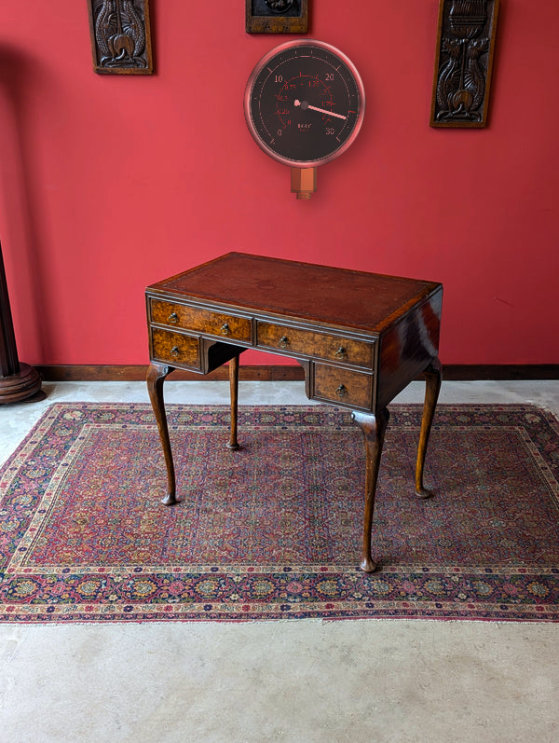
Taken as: 27
